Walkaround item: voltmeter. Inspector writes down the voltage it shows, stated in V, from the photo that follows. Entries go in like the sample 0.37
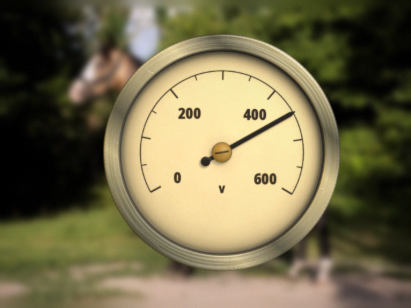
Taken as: 450
